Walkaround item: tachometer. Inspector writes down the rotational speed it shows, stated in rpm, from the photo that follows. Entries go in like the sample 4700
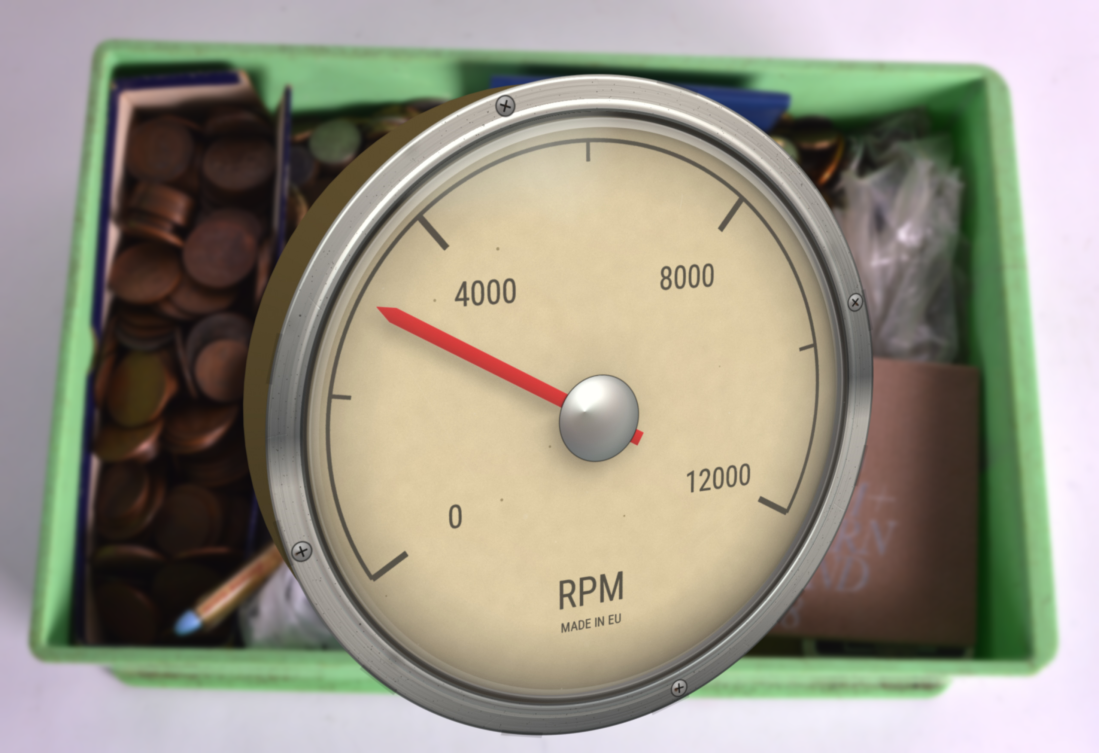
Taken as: 3000
